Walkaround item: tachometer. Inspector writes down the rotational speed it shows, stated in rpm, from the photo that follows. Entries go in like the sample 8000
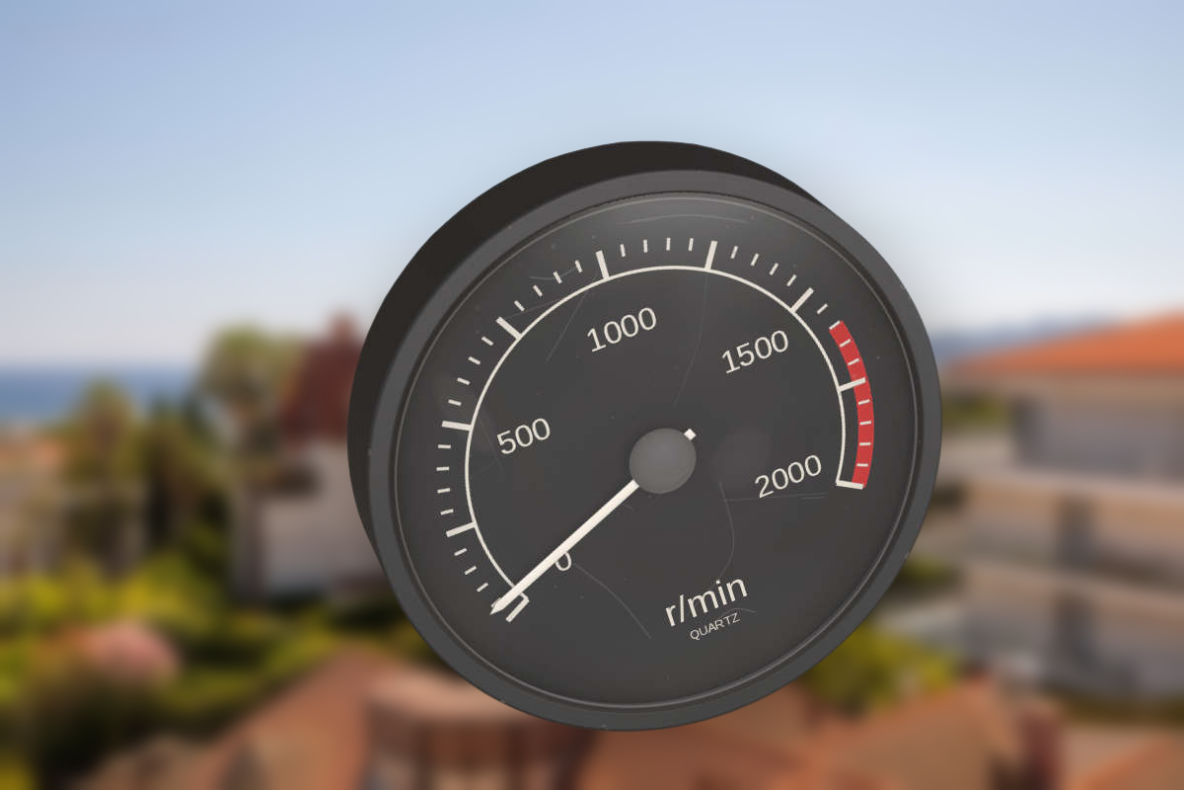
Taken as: 50
